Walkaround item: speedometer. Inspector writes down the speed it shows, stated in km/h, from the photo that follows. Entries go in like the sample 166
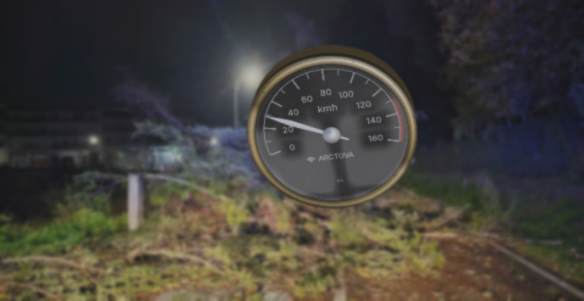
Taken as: 30
